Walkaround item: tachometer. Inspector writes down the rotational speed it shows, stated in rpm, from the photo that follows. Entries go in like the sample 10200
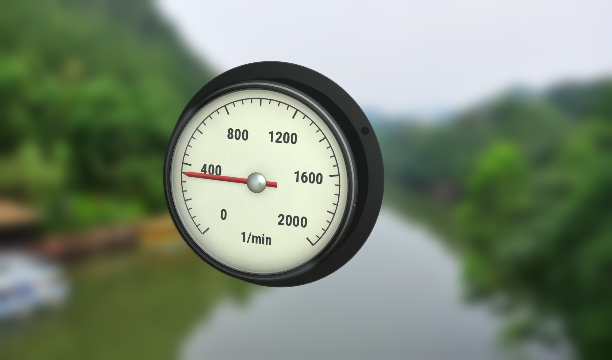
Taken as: 350
